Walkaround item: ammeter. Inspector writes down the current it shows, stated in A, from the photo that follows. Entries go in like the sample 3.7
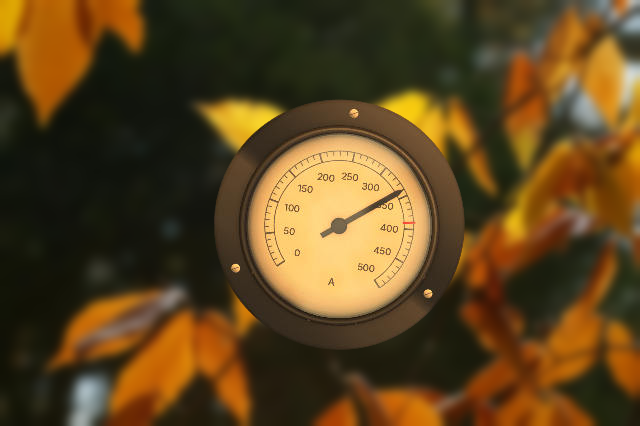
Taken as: 340
